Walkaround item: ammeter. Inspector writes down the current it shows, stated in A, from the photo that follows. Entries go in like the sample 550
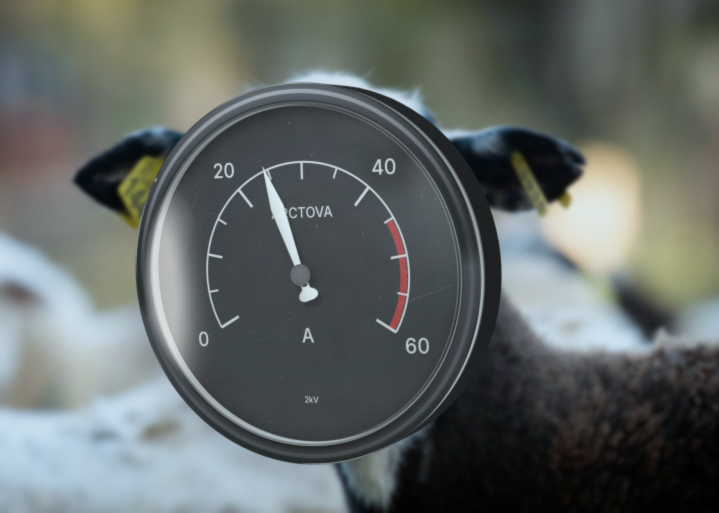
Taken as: 25
